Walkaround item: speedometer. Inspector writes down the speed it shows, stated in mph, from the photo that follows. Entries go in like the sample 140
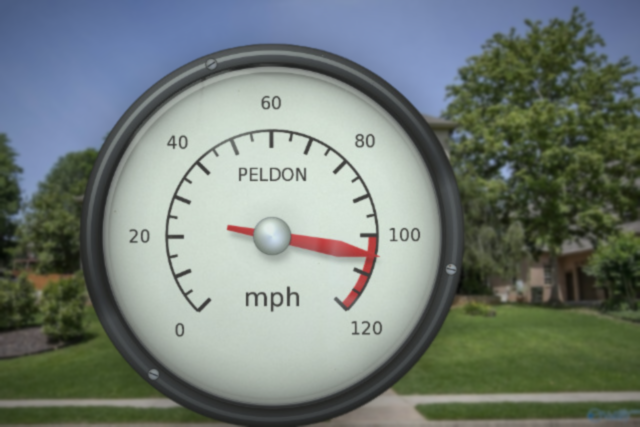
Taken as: 105
